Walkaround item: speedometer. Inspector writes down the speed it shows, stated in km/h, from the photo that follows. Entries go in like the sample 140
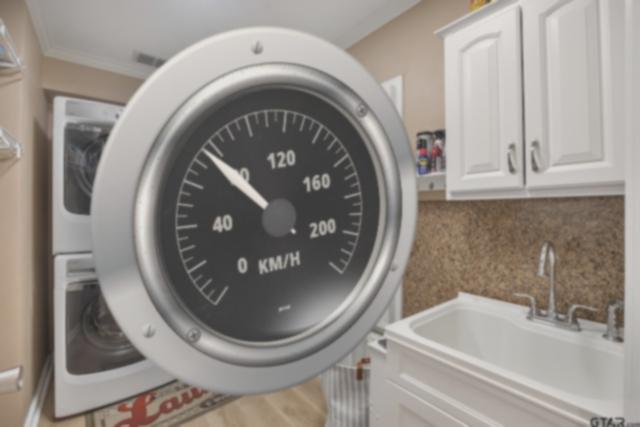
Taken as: 75
